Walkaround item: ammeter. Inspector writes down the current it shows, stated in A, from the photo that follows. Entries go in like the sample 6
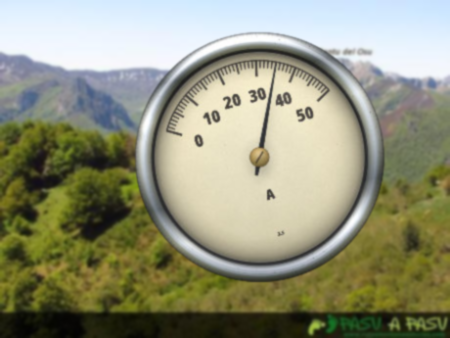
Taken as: 35
